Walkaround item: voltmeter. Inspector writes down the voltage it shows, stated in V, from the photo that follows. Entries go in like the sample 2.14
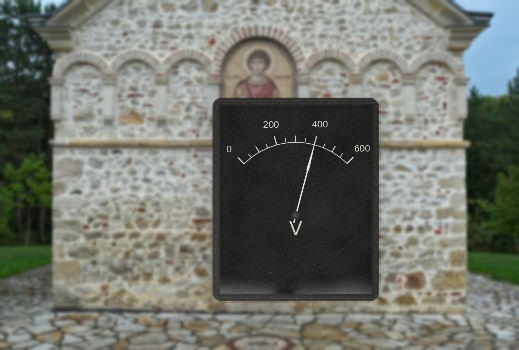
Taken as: 400
